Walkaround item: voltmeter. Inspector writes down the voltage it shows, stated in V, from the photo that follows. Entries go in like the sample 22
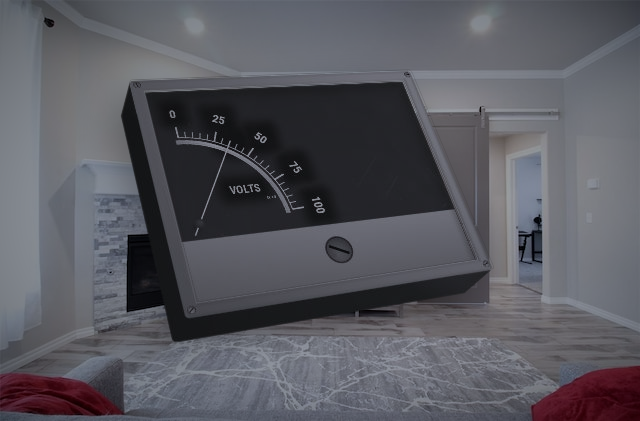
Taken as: 35
